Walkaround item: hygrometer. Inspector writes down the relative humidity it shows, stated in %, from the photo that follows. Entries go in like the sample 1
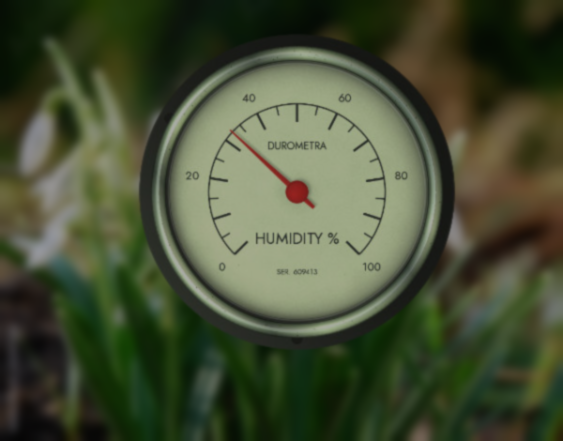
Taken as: 32.5
